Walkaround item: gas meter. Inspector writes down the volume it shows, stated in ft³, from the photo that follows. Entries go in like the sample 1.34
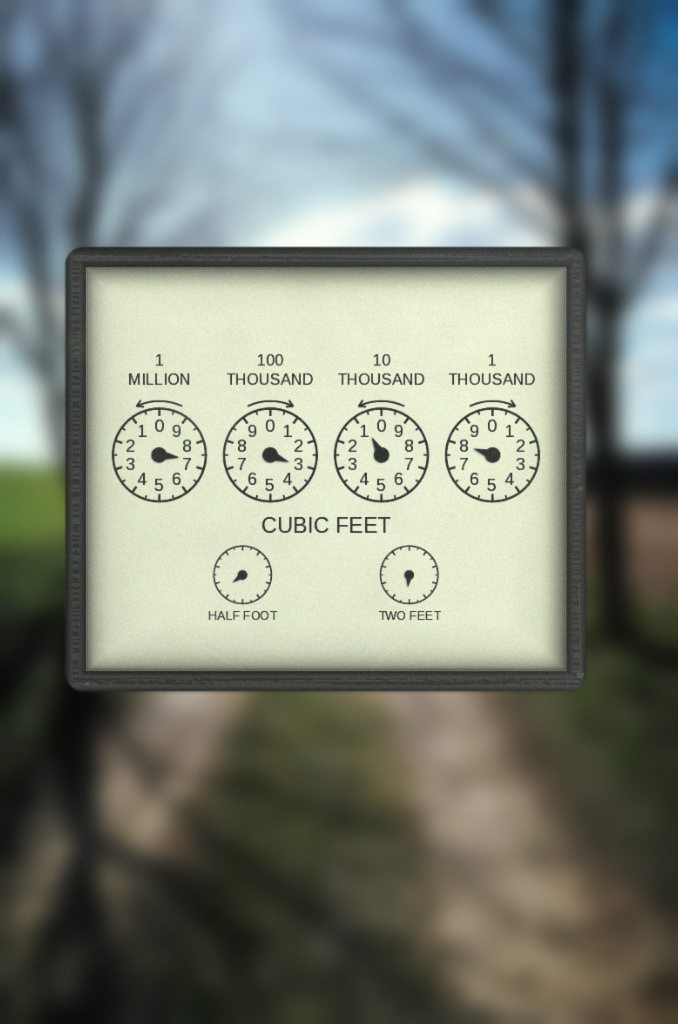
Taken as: 730800
